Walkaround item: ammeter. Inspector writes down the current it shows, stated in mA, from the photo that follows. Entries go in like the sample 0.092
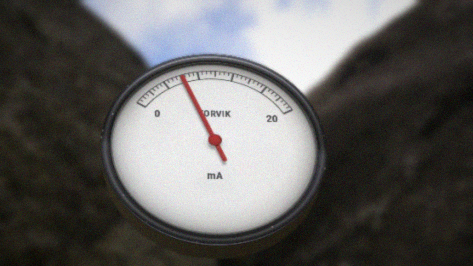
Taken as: 6
